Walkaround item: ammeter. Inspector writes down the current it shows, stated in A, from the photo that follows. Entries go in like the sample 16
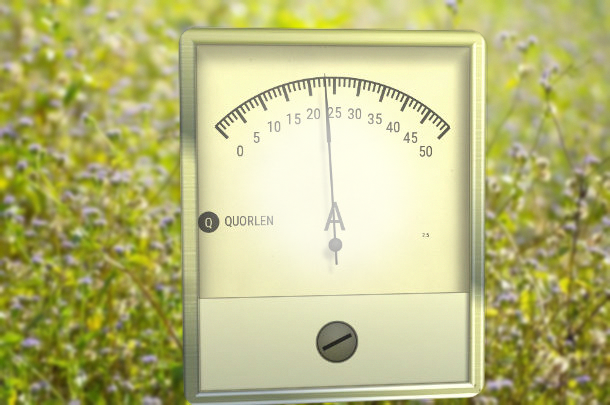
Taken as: 23
